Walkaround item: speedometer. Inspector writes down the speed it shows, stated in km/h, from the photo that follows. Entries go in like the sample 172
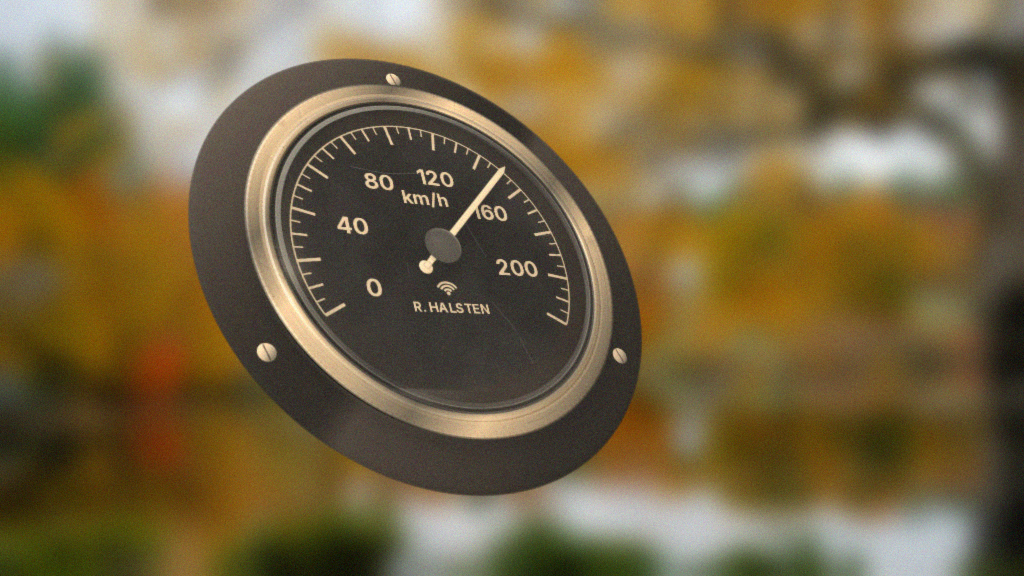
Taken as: 150
